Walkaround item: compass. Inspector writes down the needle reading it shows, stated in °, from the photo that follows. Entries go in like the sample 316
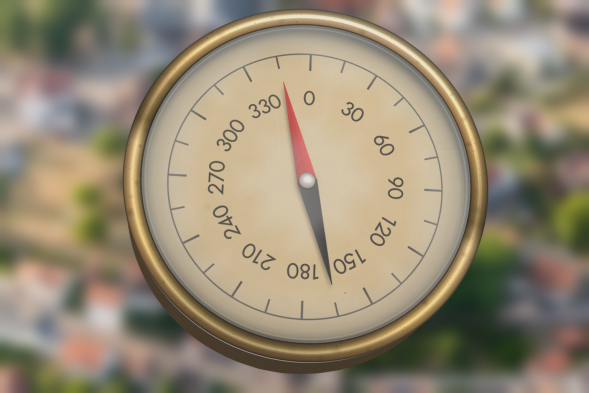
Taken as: 345
